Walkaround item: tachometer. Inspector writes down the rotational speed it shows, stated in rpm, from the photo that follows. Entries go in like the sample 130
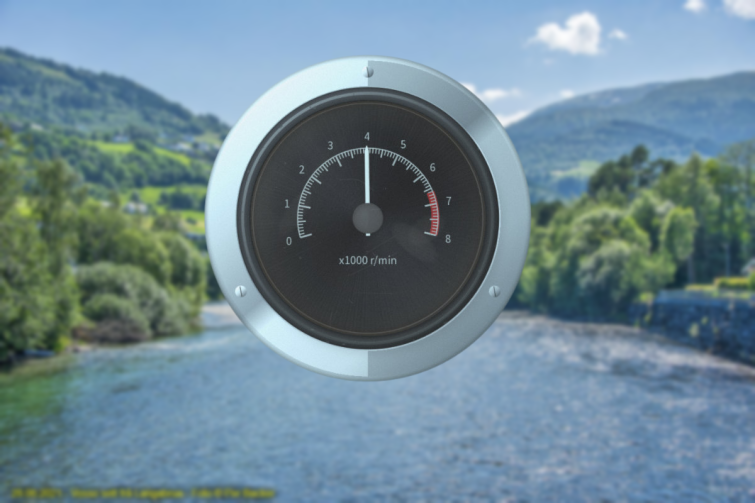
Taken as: 4000
